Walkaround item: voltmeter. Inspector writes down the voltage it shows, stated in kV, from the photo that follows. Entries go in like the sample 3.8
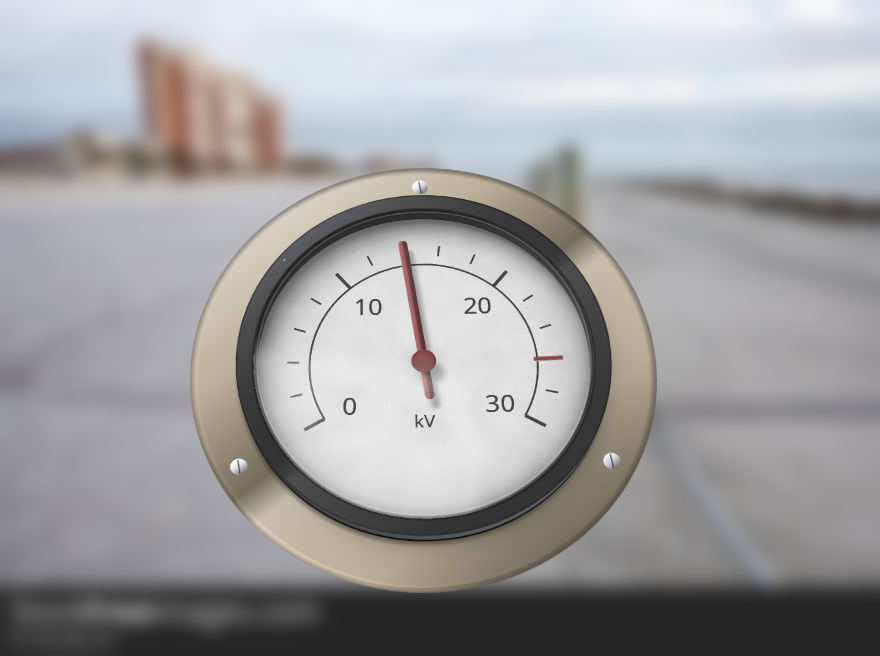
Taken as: 14
